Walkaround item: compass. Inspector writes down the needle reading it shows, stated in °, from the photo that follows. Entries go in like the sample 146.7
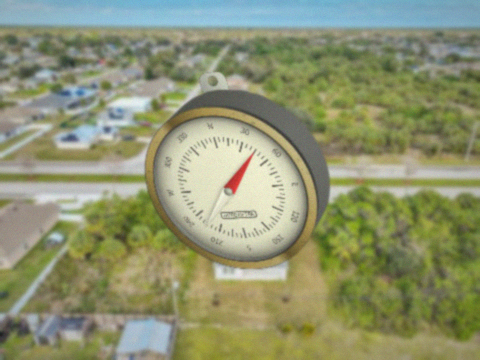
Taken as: 45
